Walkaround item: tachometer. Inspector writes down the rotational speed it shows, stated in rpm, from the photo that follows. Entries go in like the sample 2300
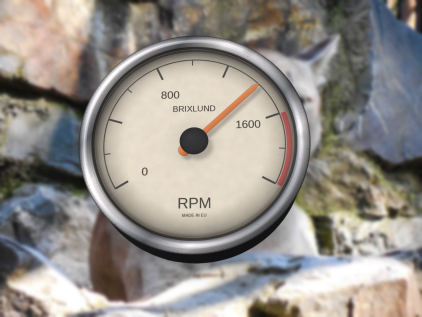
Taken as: 1400
